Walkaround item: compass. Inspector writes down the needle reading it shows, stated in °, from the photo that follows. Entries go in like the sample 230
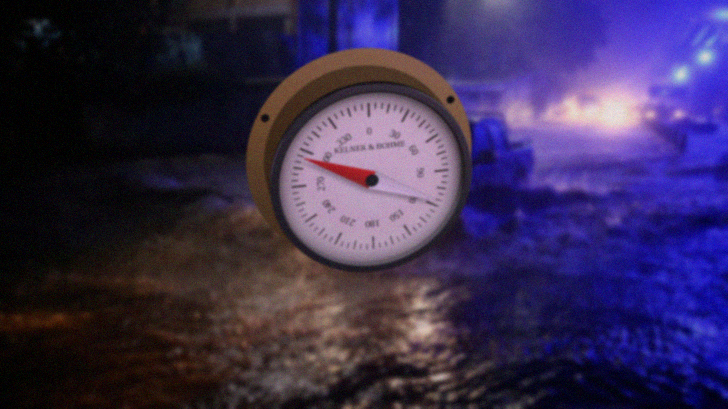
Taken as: 295
